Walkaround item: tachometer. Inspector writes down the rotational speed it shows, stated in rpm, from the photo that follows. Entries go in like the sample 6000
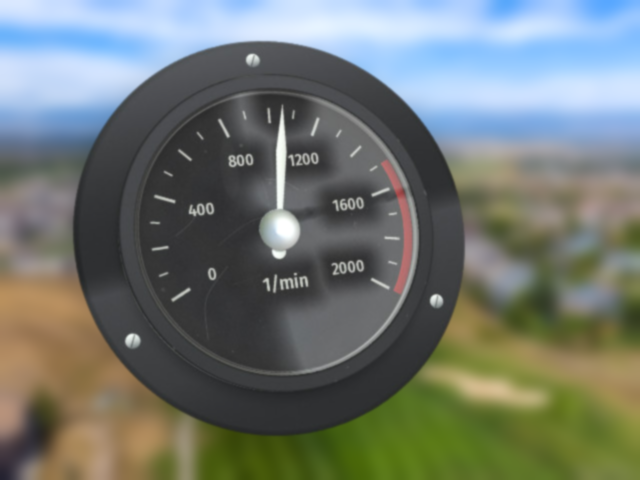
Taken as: 1050
